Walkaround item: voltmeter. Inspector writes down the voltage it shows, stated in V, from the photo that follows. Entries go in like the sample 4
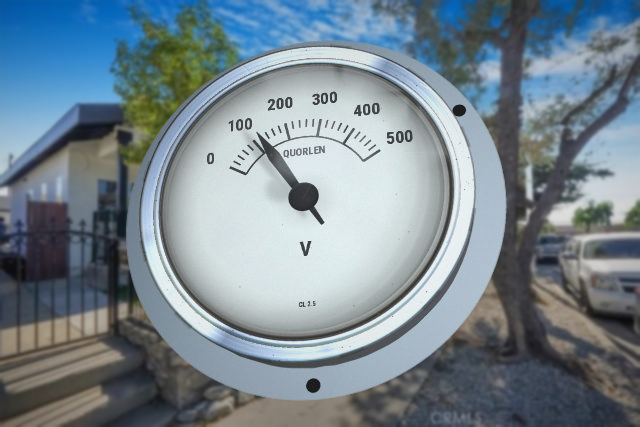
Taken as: 120
